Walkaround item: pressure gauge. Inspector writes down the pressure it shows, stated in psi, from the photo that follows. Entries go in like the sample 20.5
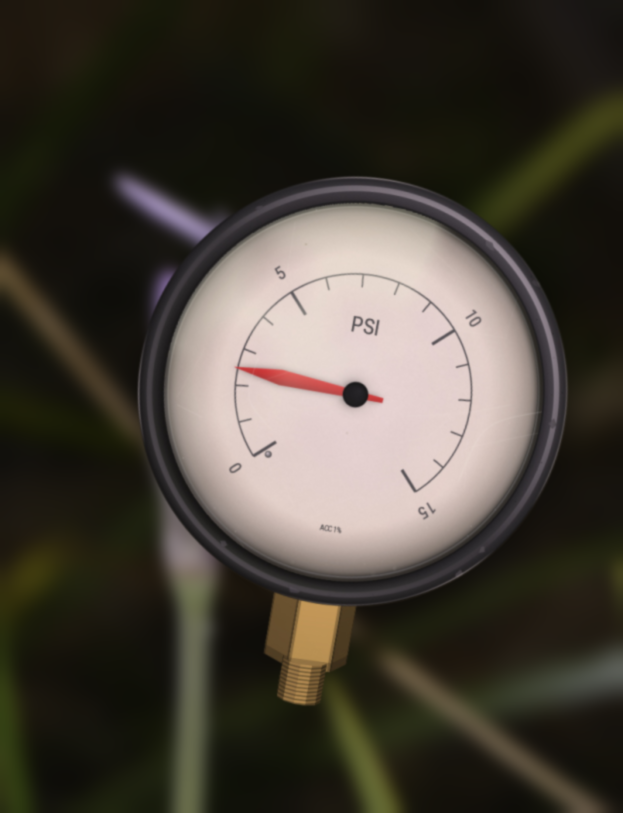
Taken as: 2.5
